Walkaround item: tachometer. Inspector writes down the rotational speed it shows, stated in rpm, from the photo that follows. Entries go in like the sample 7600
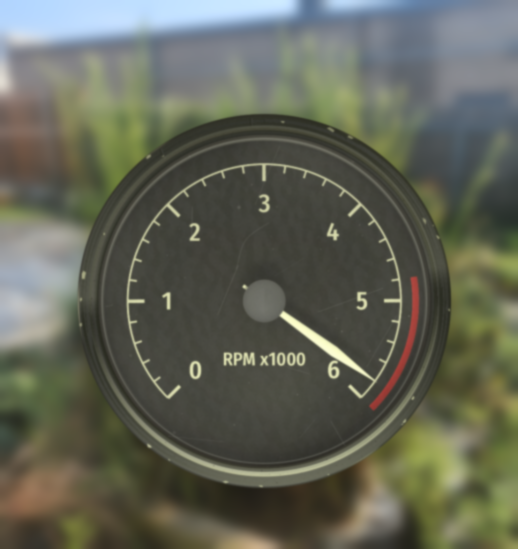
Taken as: 5800
